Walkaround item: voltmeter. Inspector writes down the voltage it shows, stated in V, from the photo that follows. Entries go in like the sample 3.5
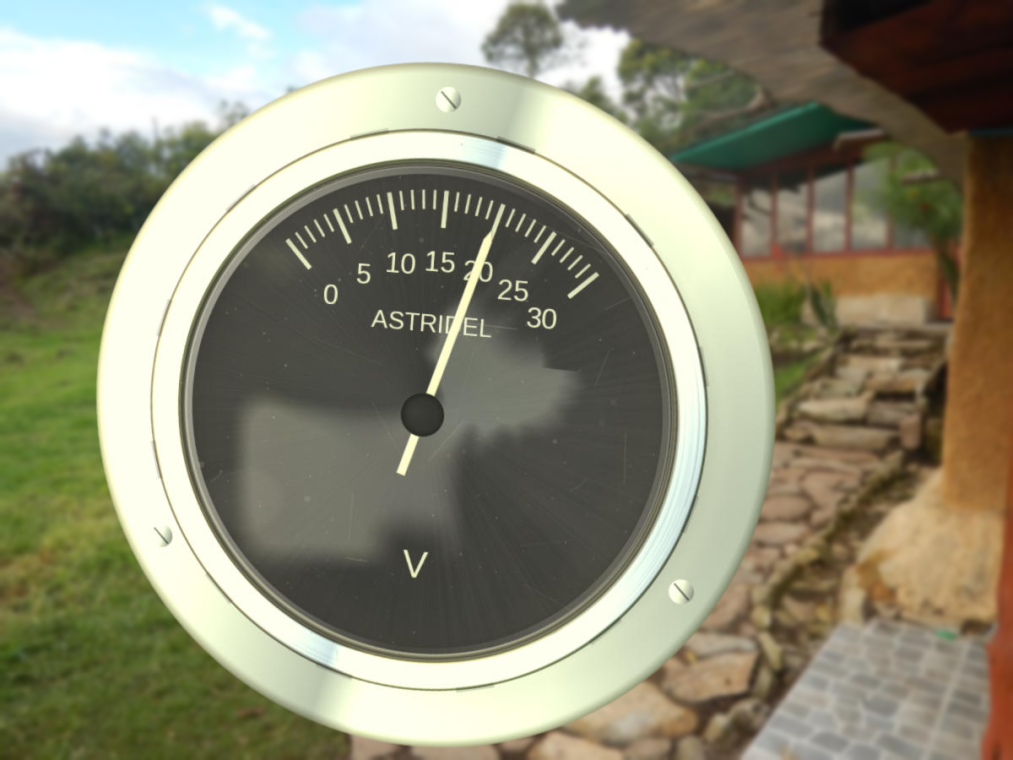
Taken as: 20
